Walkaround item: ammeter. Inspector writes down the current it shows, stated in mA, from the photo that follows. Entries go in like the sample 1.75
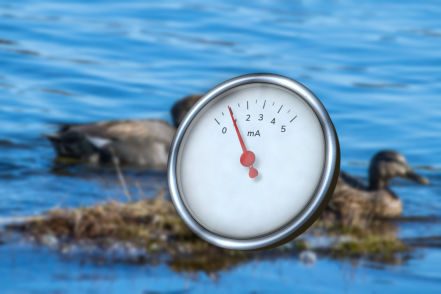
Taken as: 1
